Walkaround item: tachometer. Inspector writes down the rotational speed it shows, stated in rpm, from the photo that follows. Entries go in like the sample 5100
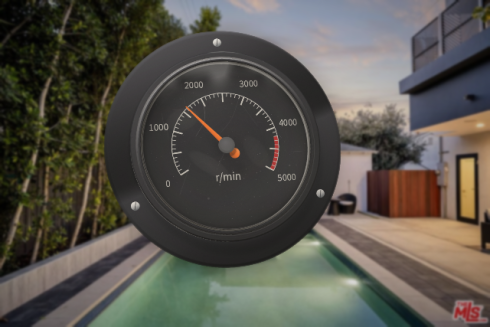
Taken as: 1600
